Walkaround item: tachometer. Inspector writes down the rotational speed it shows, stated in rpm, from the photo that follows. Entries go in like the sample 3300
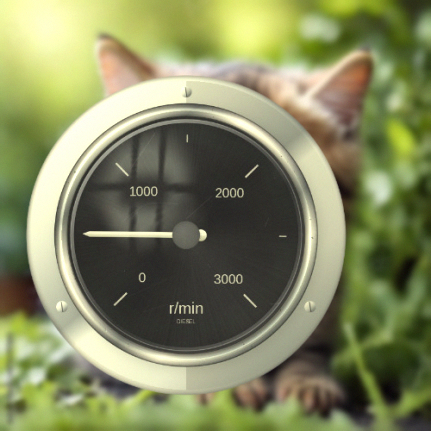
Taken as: 500
